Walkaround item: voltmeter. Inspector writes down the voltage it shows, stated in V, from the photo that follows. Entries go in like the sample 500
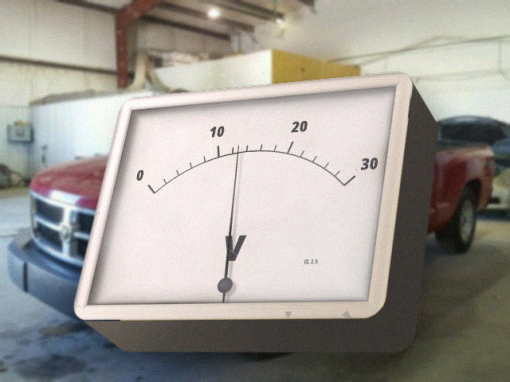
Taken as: 13
